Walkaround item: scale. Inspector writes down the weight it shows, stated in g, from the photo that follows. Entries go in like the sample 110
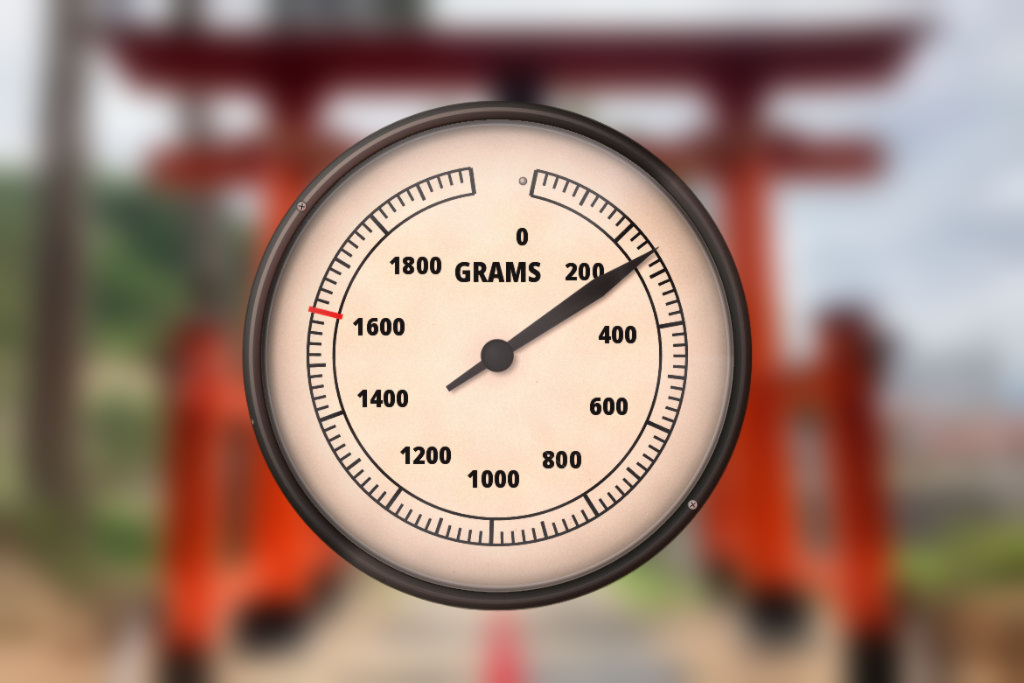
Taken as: 260
